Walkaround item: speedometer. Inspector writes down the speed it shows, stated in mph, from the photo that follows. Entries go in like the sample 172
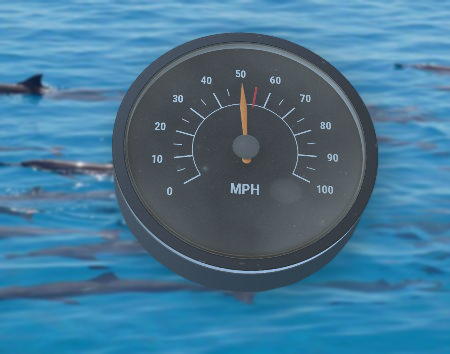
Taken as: 50
